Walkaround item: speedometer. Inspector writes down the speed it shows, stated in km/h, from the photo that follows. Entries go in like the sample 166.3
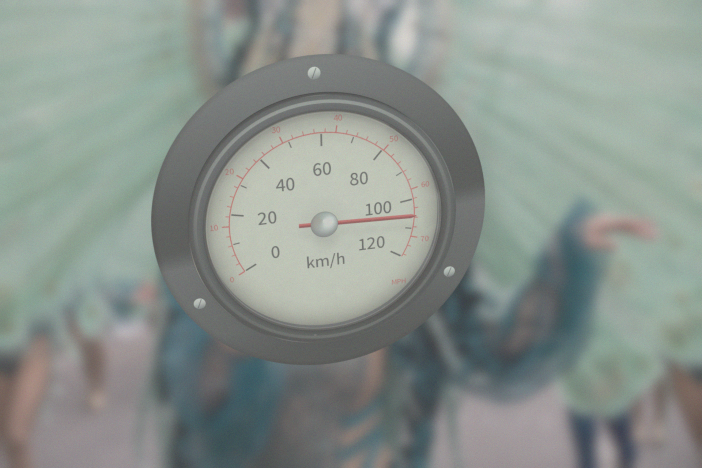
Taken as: 105
